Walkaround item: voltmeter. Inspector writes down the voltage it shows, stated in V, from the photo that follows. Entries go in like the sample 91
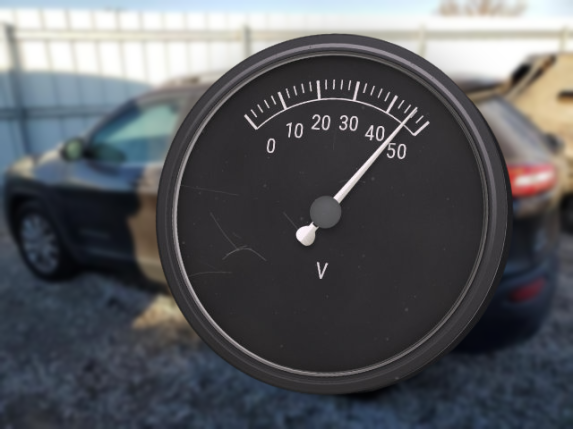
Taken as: 46
